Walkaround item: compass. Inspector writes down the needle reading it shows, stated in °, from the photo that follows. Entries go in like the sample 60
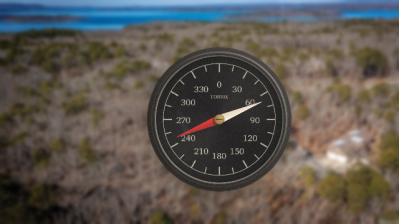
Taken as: 247.5
